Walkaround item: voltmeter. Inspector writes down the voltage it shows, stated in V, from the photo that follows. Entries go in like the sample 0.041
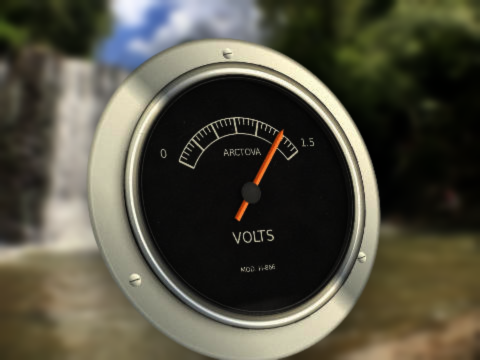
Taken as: 1.25
